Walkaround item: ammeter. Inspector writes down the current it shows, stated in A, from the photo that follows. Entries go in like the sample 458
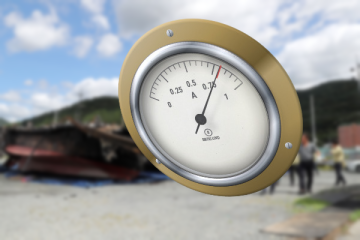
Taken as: 0.8
